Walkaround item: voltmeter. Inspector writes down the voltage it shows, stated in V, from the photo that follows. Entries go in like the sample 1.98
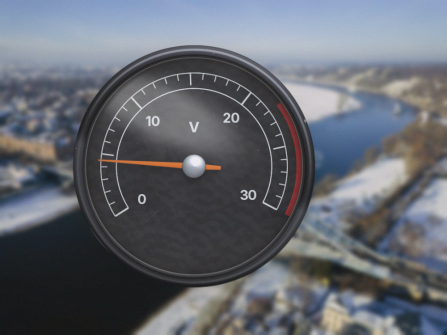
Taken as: 4.5
